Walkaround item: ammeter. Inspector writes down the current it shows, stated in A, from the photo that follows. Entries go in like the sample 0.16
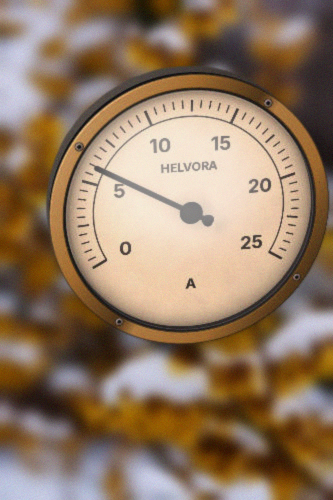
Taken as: 6
